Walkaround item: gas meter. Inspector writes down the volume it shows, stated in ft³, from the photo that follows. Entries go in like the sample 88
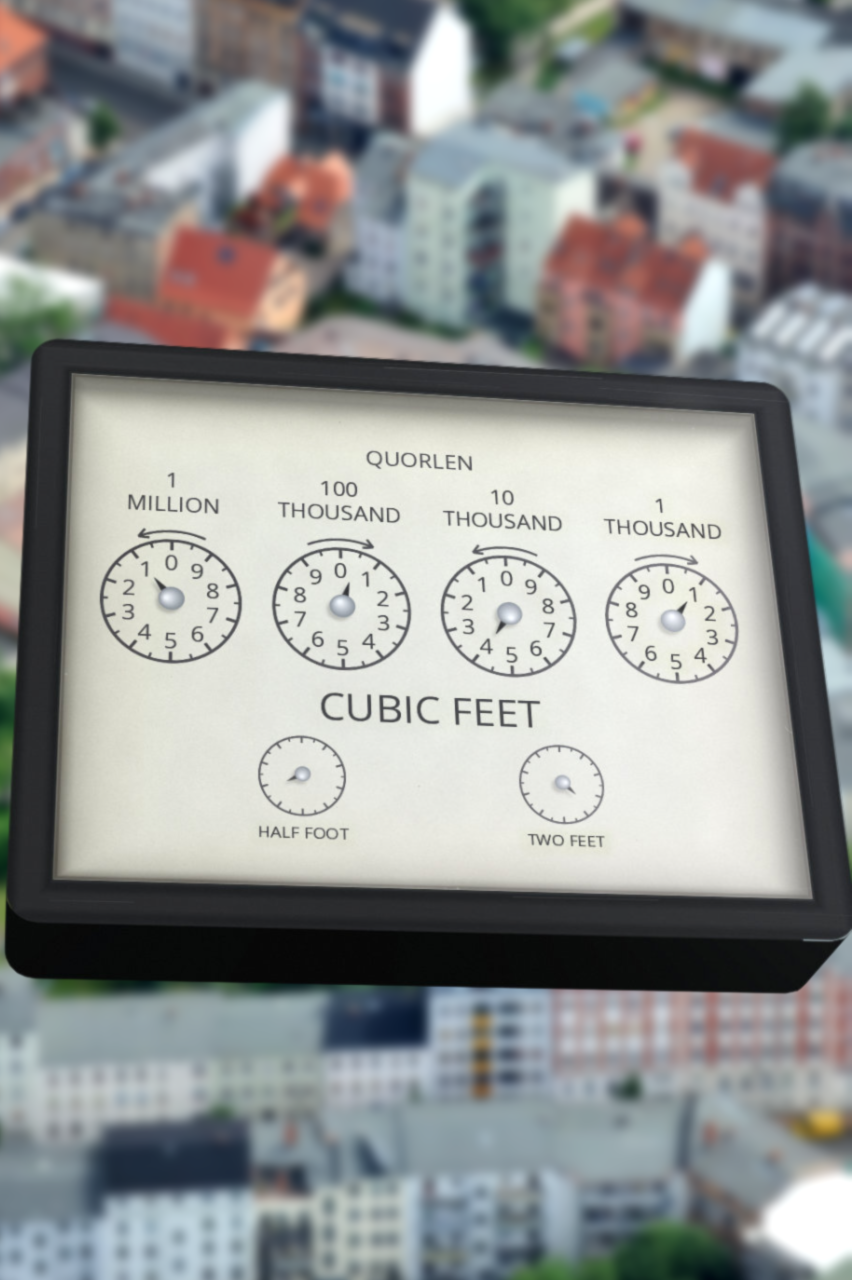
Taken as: 104100
